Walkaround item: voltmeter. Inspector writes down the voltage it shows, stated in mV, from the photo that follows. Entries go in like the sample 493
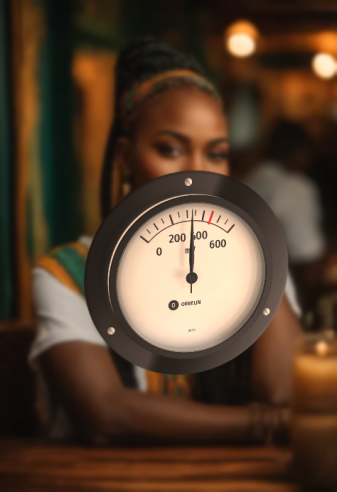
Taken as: 325
